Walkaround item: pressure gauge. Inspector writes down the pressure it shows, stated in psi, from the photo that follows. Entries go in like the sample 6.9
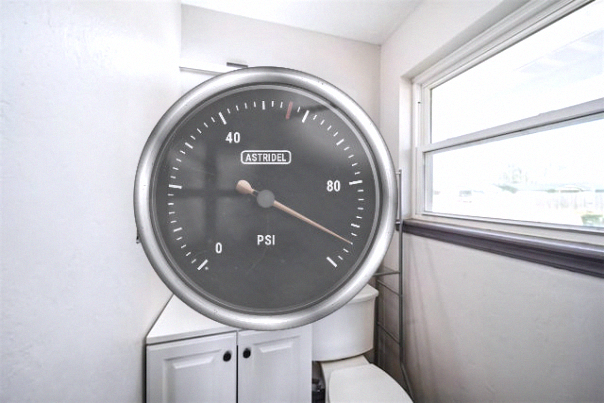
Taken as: 94
